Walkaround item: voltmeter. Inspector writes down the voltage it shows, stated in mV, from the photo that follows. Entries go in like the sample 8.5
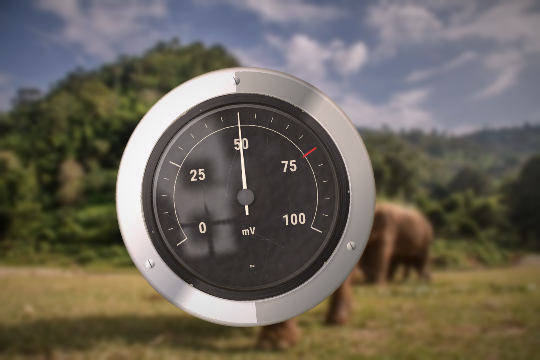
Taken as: 50
